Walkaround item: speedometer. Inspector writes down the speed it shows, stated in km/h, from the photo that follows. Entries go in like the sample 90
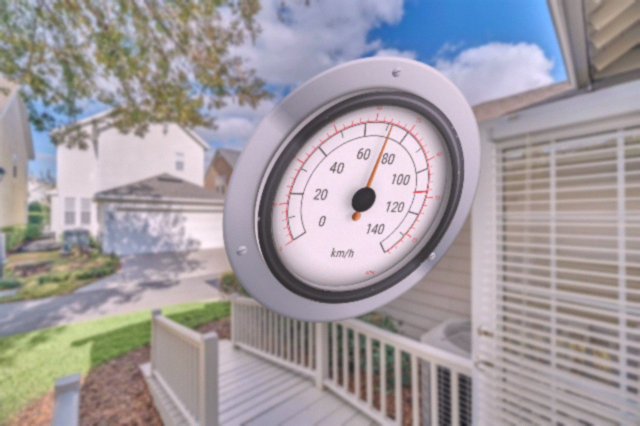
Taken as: 70
